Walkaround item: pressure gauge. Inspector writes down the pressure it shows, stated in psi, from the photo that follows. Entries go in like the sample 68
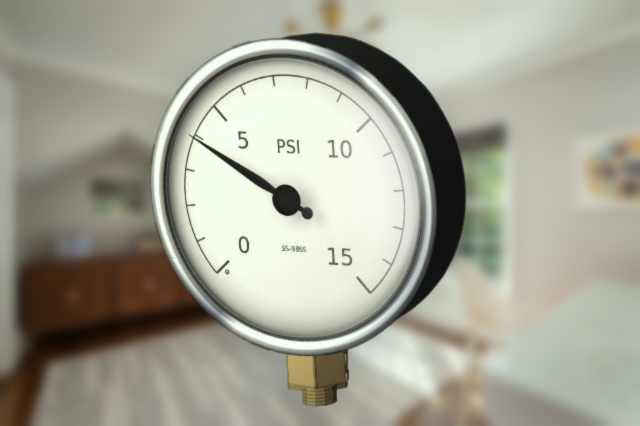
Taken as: 4
